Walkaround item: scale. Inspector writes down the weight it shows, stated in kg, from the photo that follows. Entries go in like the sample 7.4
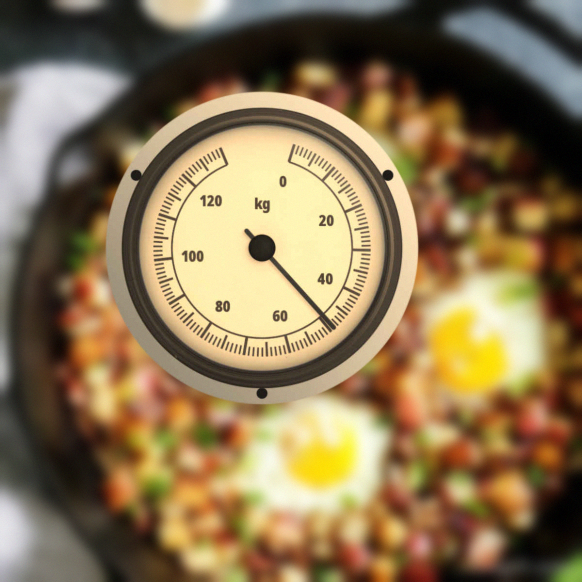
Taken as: 49
